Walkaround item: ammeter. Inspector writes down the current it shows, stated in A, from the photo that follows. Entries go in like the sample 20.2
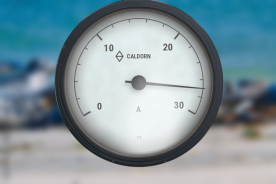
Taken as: 27
